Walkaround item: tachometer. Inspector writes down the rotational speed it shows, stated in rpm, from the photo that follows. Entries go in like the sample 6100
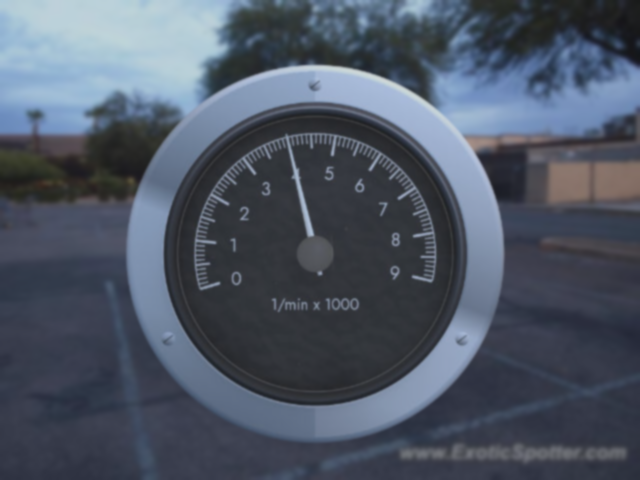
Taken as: 4000
